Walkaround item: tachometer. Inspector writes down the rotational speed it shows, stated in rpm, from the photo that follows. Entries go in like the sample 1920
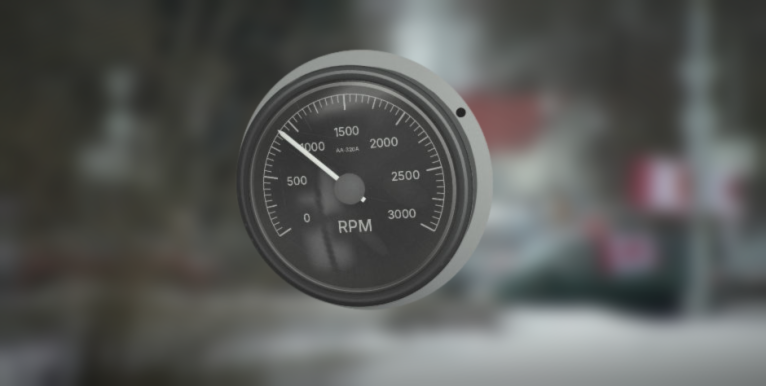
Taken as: 900
